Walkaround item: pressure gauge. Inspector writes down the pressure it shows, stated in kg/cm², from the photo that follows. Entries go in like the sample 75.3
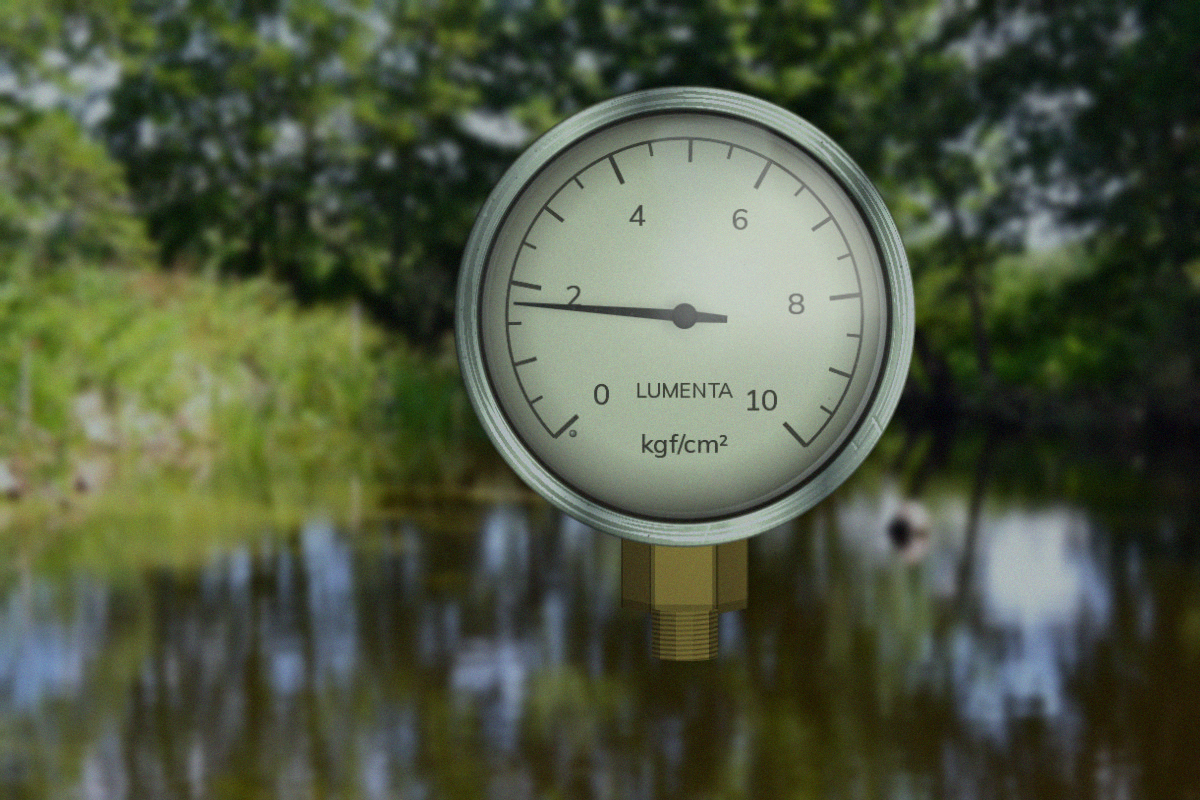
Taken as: 1.75
